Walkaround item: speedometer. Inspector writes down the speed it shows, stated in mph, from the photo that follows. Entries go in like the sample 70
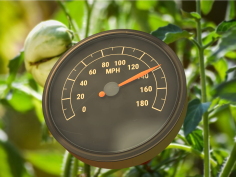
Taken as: 140
